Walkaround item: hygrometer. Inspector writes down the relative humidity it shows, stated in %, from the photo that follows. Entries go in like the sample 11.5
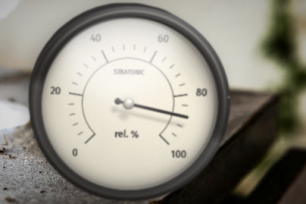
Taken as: 88
